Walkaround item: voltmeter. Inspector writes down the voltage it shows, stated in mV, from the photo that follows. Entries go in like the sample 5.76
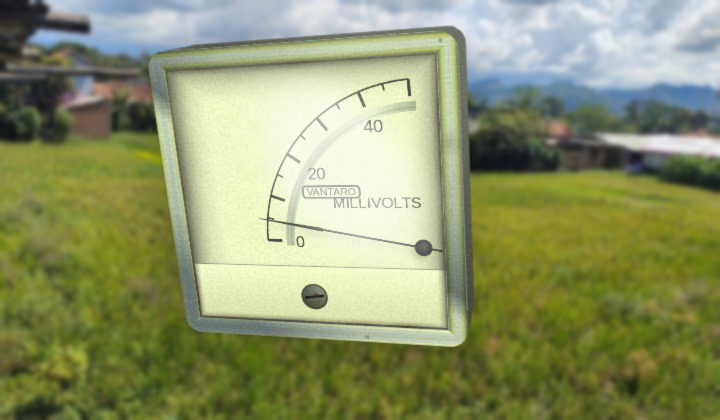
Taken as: 5
